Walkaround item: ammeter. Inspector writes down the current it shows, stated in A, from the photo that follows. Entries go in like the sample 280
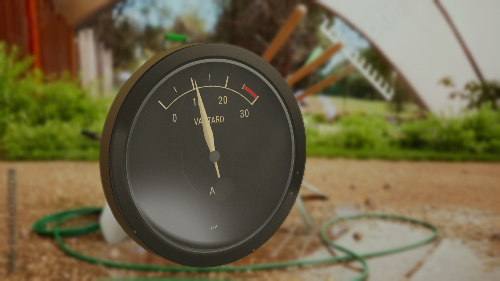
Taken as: 10
